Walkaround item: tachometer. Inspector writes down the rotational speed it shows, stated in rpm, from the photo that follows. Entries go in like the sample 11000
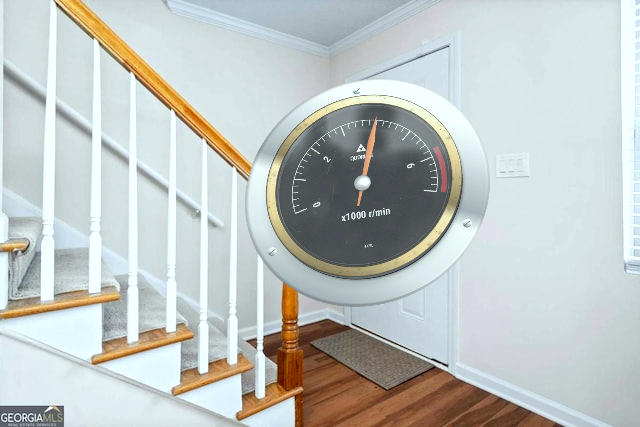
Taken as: 4000
